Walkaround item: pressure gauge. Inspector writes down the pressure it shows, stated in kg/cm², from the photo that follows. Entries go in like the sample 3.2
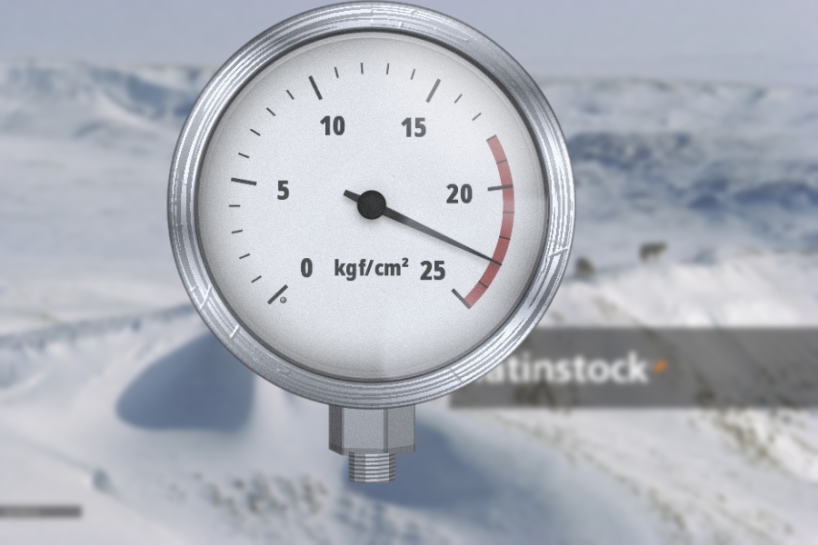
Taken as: 23
